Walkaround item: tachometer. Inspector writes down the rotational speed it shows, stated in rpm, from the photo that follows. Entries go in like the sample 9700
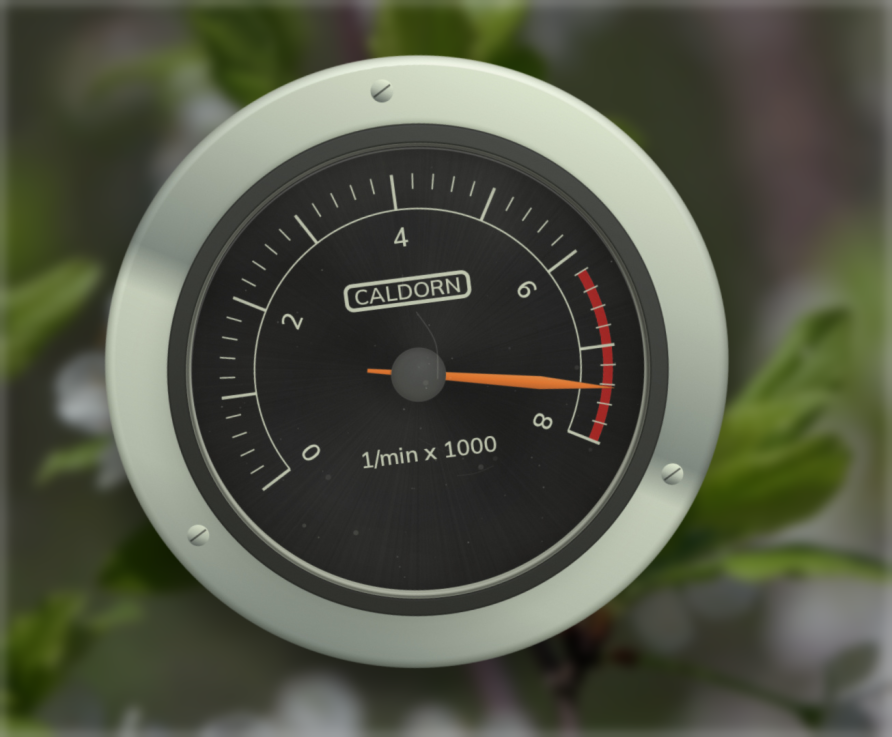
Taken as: 7400
